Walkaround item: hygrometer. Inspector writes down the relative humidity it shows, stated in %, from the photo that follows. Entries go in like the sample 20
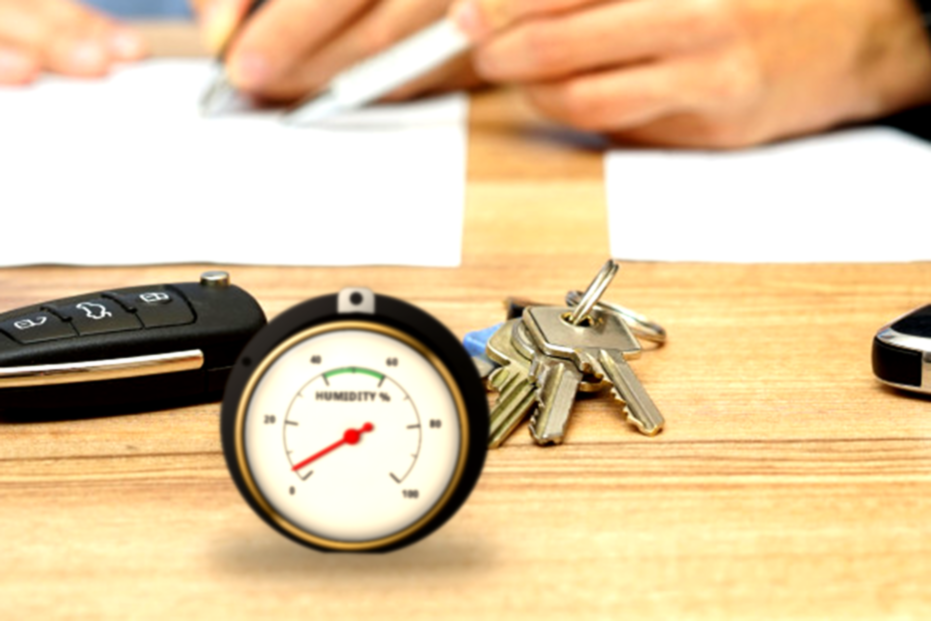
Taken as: 5
